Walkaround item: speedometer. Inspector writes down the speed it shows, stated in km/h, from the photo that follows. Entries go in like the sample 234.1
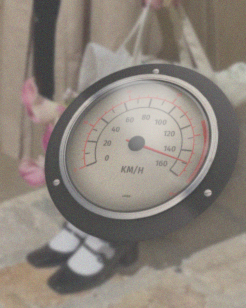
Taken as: 150
